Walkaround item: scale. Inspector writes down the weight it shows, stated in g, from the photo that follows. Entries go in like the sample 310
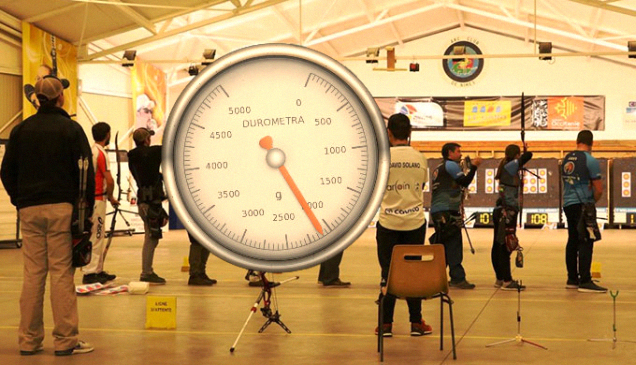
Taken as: 2100
